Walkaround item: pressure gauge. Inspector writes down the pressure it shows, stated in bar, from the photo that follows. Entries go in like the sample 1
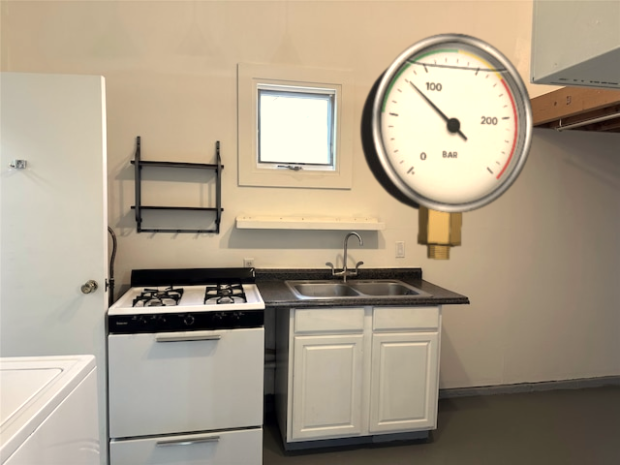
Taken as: 80
